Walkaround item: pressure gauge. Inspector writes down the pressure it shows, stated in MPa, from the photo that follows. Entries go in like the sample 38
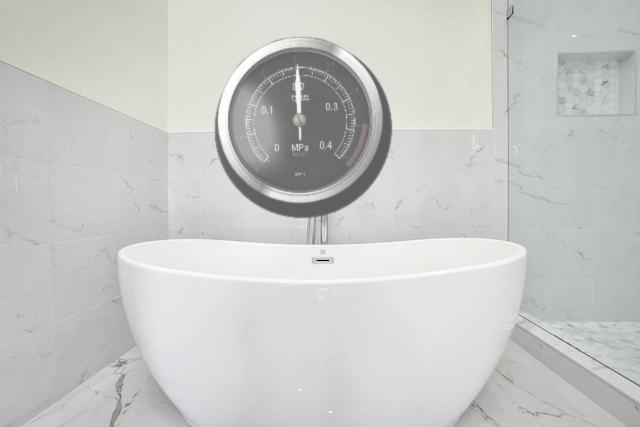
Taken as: 0.2
